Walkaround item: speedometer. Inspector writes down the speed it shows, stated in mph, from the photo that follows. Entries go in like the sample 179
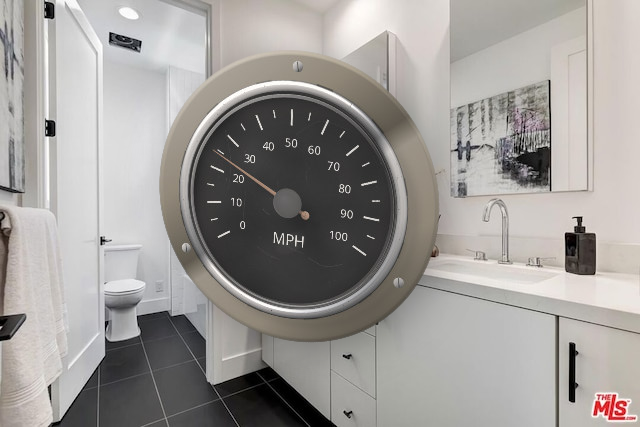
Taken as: 25
